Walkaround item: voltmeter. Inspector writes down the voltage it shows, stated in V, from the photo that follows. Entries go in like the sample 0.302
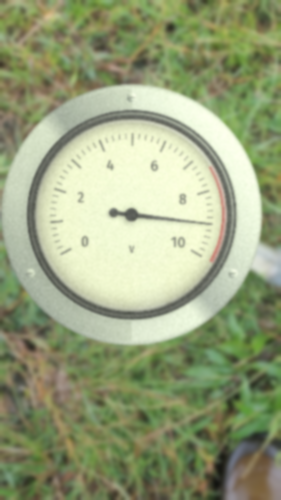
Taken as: 9
